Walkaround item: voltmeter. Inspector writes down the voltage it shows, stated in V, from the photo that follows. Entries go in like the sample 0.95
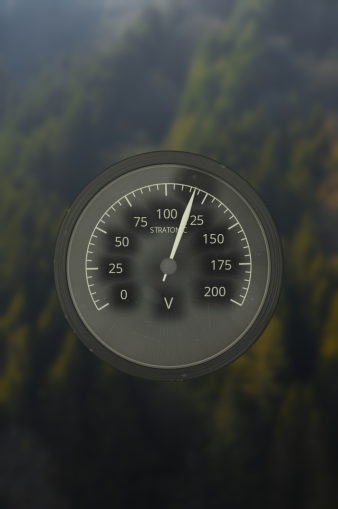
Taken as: 117.5
